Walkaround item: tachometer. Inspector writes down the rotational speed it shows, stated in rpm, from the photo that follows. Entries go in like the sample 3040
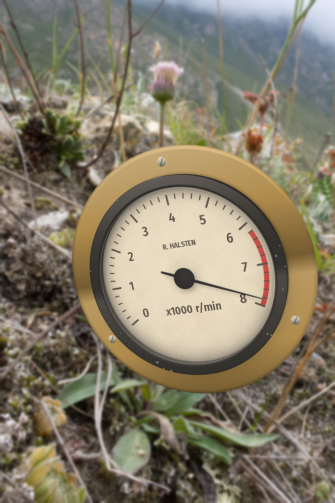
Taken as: 7800
